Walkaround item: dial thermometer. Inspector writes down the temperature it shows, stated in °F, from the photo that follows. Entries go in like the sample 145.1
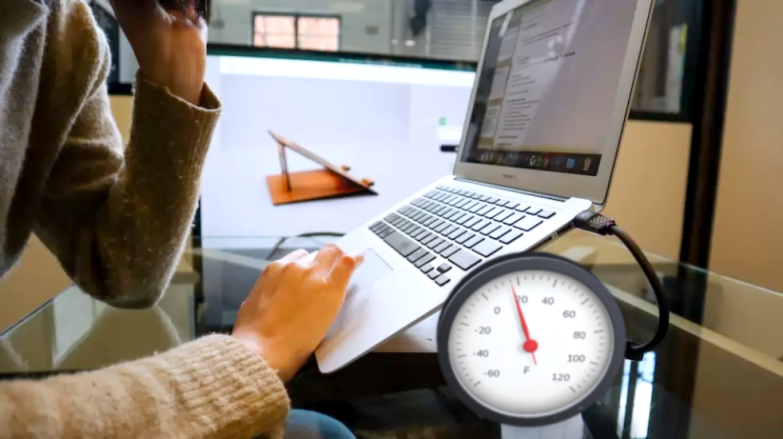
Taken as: 16
